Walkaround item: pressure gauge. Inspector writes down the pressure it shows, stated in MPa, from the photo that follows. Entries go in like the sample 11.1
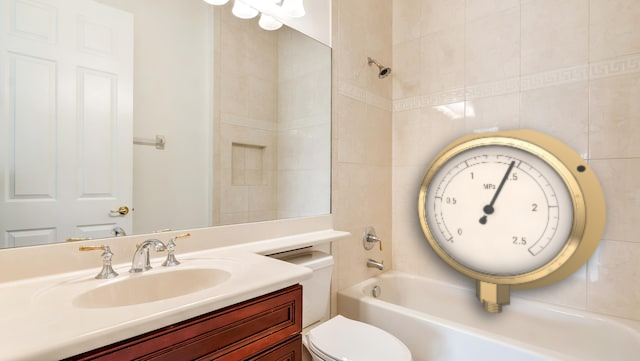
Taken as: 1.45
